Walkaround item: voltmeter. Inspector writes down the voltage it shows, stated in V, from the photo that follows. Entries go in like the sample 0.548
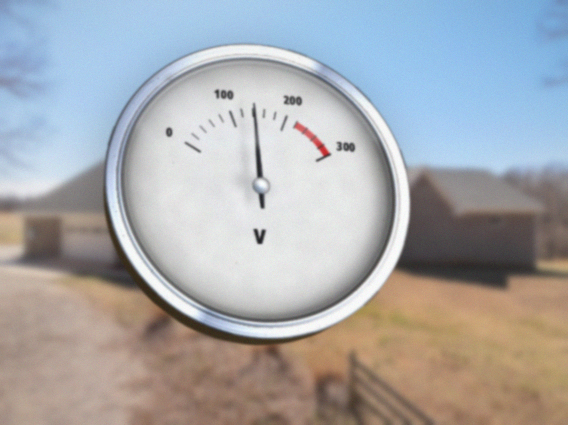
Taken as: 140
